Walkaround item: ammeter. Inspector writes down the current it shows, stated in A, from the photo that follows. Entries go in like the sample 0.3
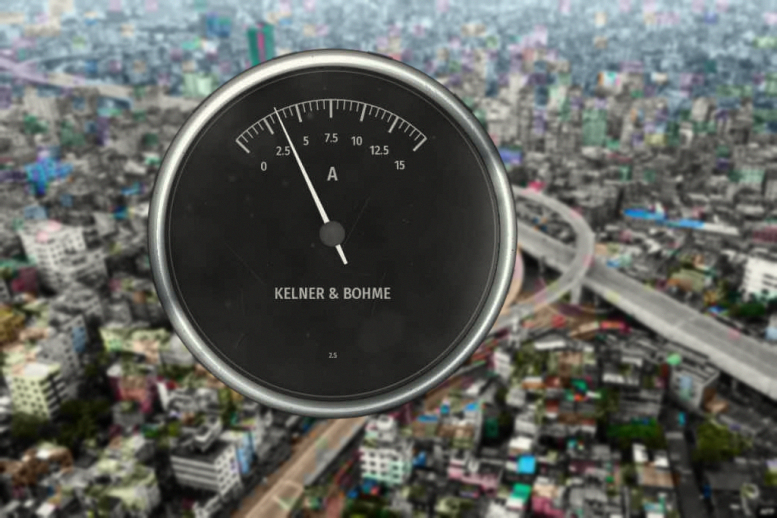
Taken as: 3.5
